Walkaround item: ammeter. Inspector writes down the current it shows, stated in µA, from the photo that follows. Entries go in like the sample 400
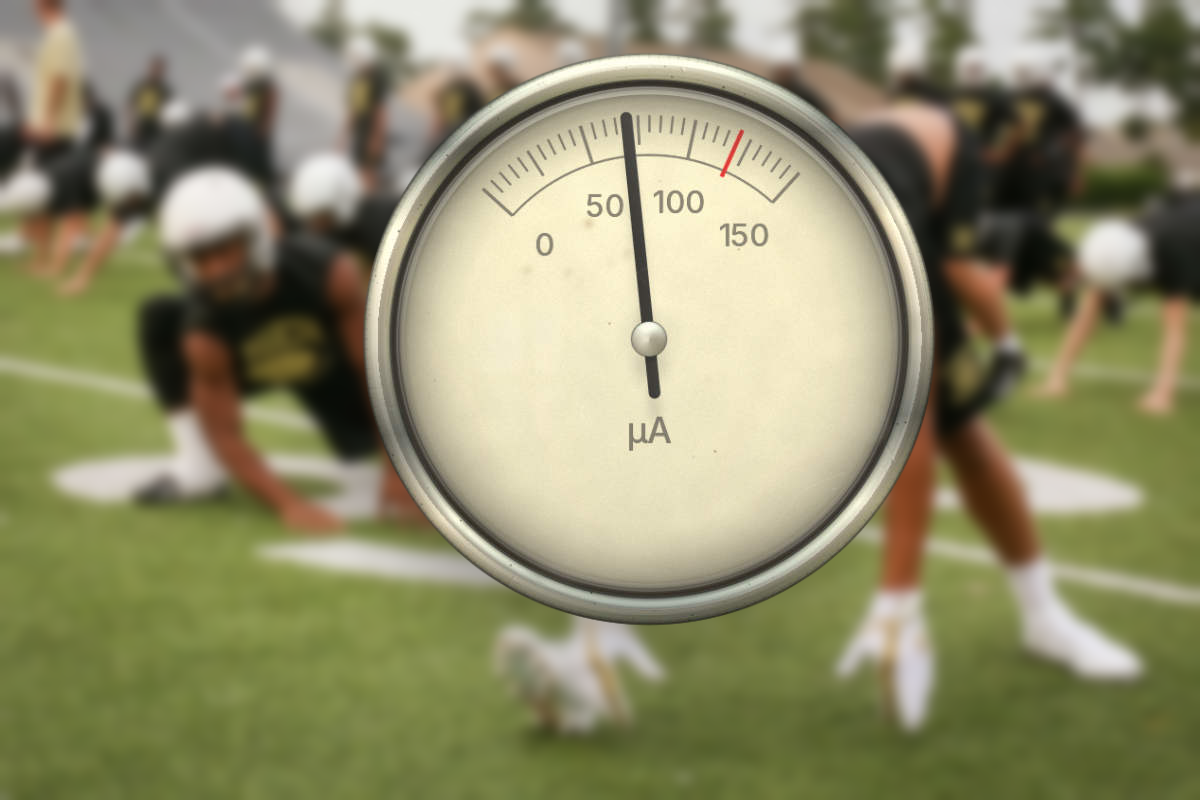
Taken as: 70
